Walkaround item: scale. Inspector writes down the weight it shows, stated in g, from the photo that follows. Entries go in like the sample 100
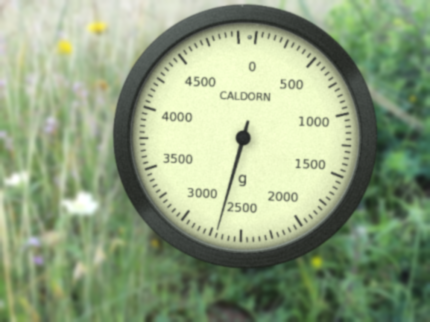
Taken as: 2700
